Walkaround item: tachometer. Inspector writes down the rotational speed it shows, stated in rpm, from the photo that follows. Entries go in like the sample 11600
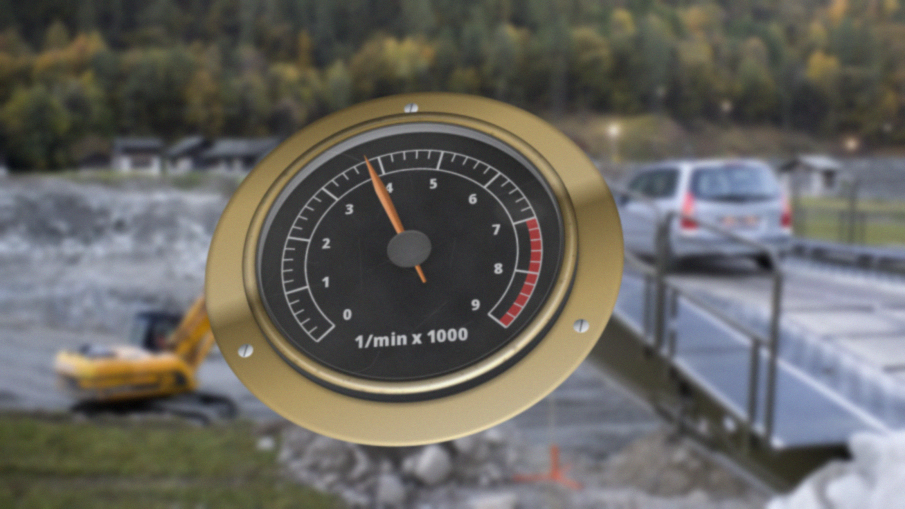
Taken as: 3800
